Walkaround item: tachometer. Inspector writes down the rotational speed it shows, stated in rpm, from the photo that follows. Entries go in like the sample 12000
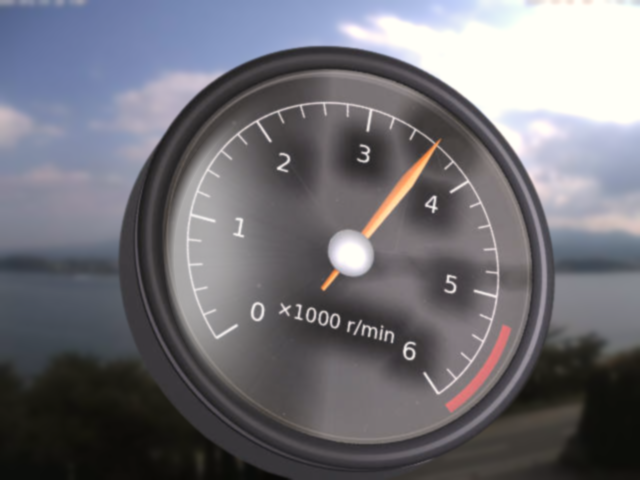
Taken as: 3600
